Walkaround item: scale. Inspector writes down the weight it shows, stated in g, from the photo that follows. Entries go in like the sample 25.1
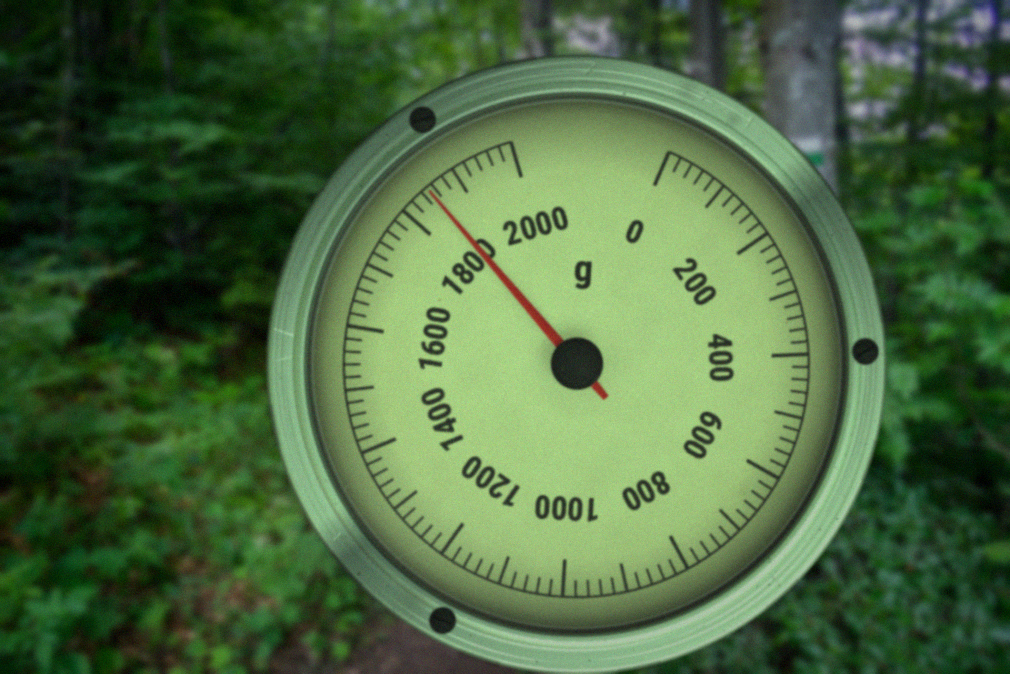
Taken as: 1850
